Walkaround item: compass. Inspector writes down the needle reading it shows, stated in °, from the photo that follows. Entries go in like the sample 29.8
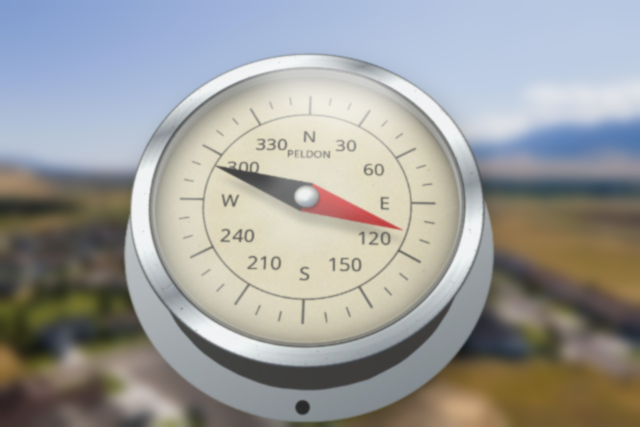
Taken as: 110
